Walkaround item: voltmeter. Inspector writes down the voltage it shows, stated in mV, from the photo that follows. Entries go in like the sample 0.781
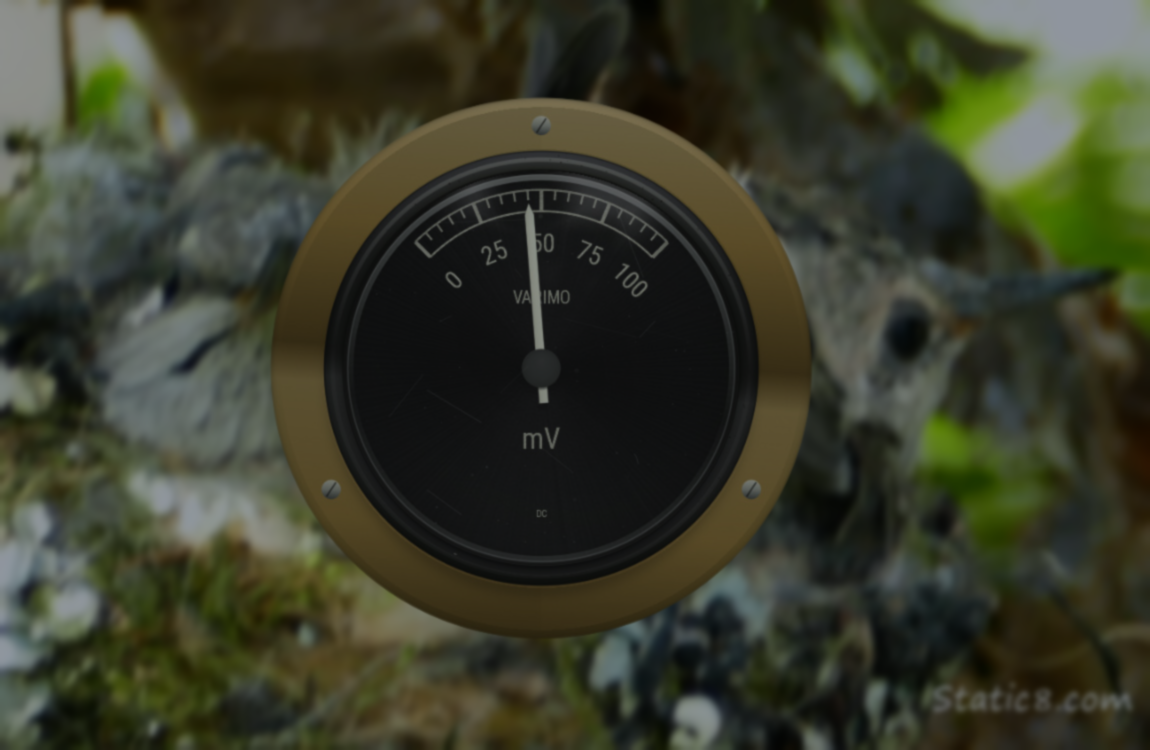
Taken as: 45
